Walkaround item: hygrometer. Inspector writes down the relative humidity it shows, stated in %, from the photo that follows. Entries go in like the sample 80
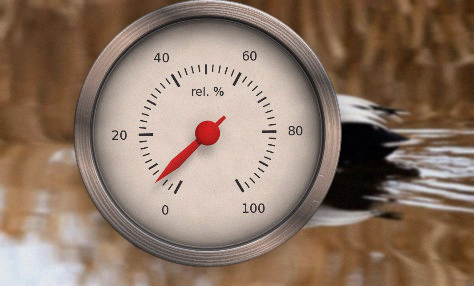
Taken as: 6
